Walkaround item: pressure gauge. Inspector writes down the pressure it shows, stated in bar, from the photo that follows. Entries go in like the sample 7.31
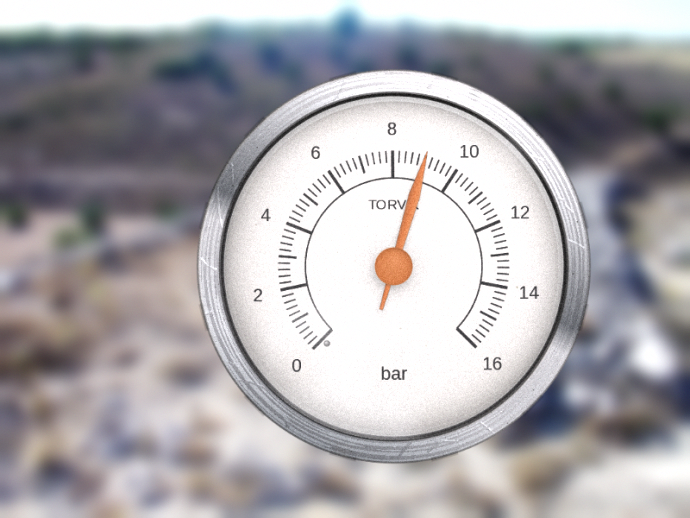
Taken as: 9
